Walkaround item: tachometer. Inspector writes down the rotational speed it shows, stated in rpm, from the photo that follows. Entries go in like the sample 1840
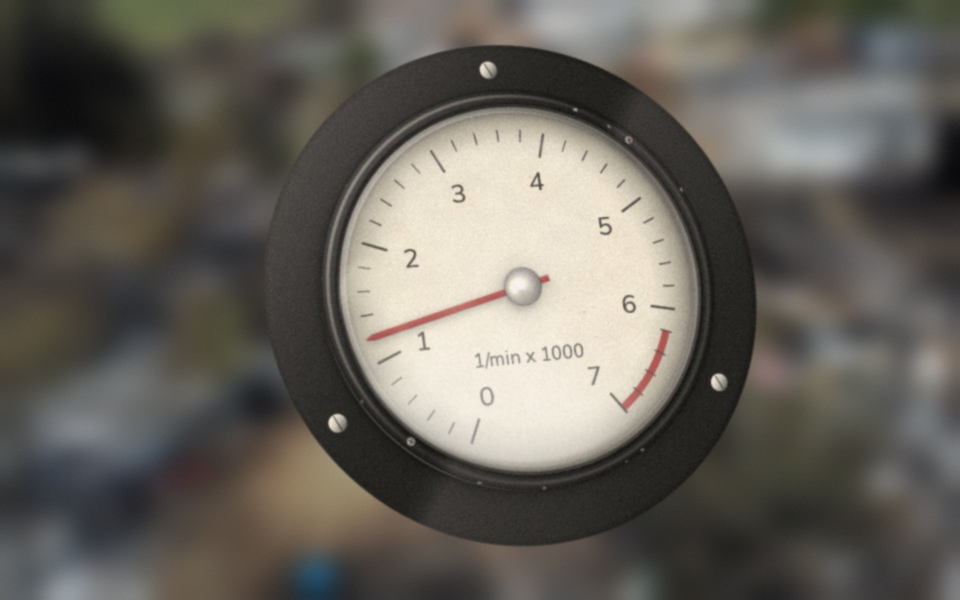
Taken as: 1200
